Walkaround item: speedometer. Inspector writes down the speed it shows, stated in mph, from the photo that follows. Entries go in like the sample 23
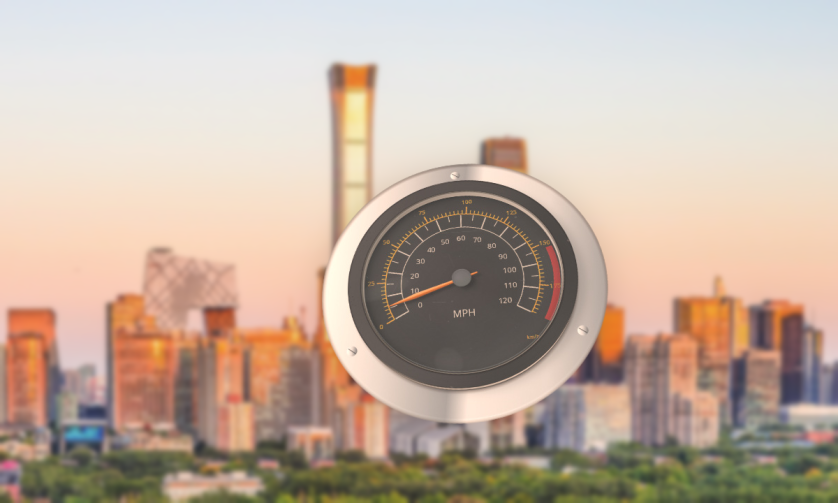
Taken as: 5
